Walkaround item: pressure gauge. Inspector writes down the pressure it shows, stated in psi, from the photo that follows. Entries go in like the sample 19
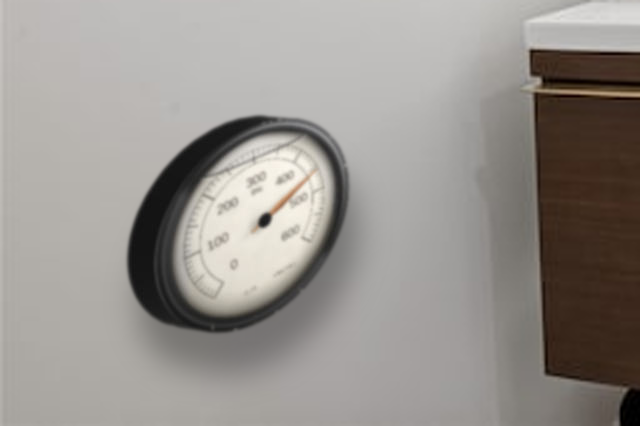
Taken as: 450
